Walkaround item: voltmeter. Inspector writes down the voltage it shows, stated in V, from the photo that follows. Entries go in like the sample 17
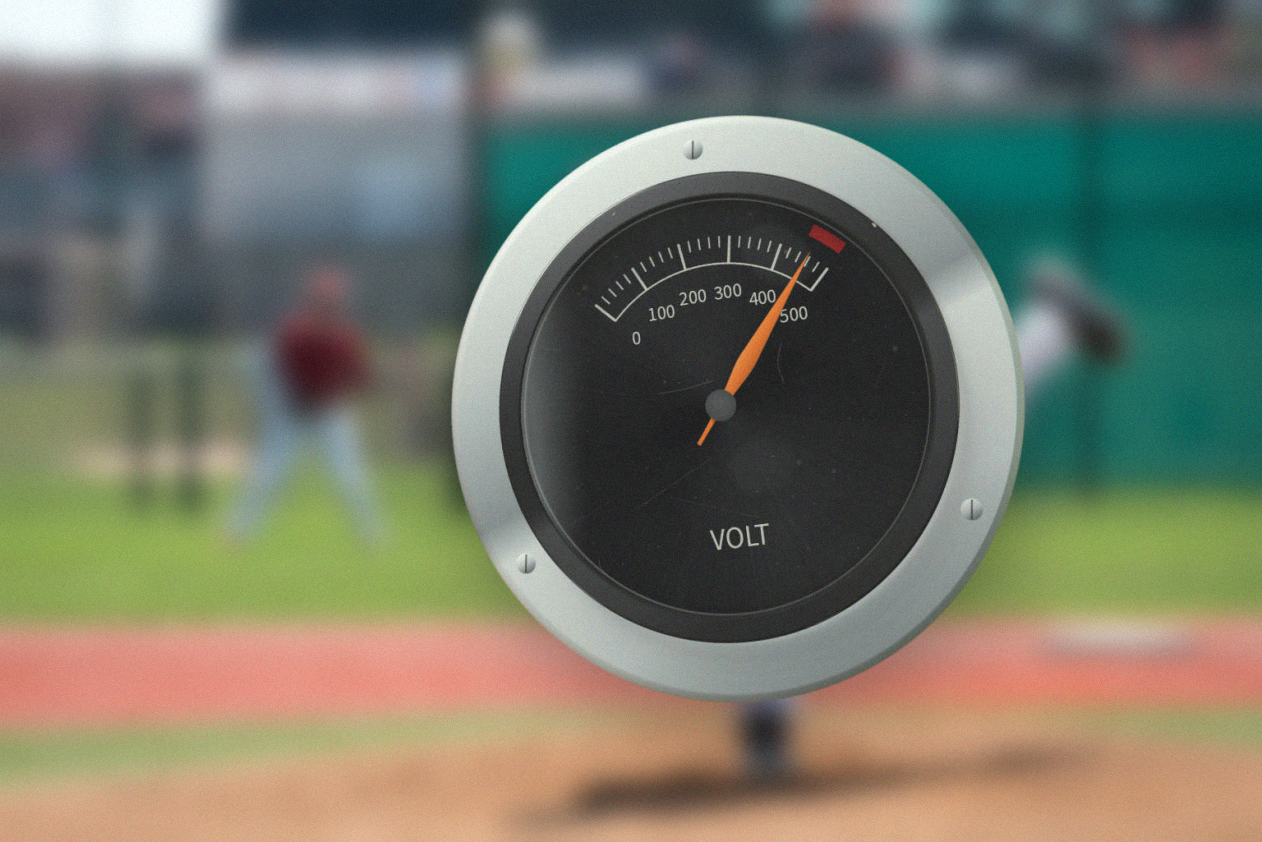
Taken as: 460
